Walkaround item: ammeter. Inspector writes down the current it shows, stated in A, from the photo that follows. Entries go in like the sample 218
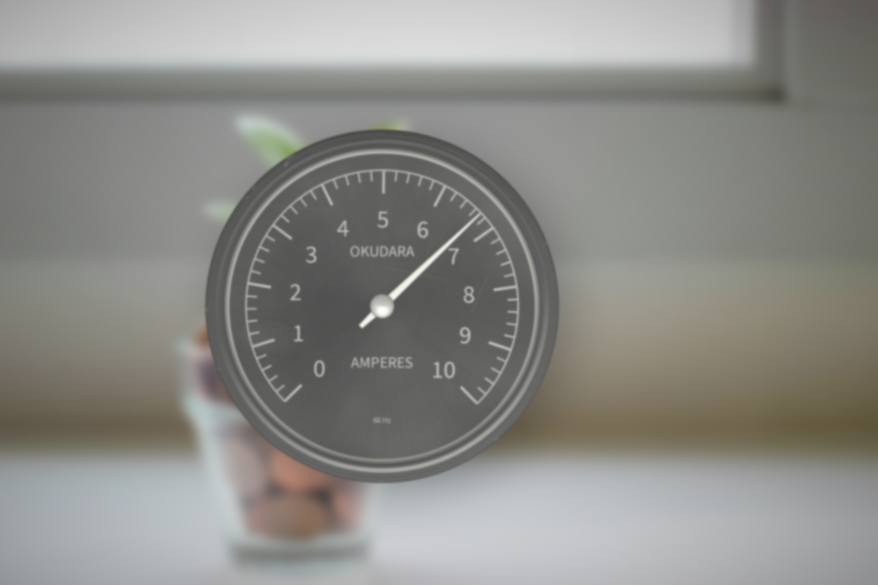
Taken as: 6.7
